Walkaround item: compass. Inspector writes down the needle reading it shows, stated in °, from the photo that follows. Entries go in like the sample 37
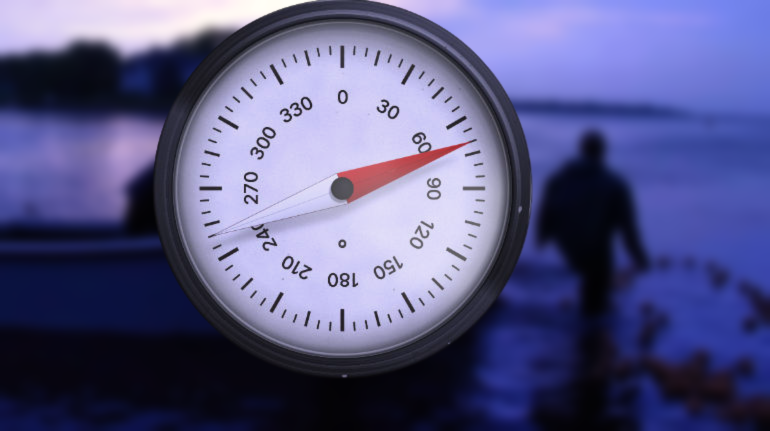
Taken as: 70
